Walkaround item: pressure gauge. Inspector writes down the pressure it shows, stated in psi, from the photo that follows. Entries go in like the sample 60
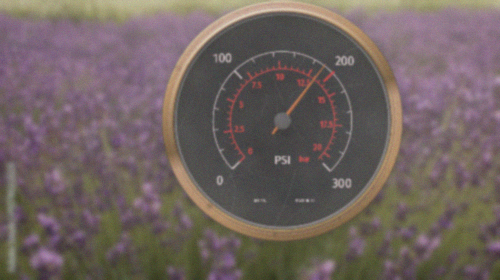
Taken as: 190
